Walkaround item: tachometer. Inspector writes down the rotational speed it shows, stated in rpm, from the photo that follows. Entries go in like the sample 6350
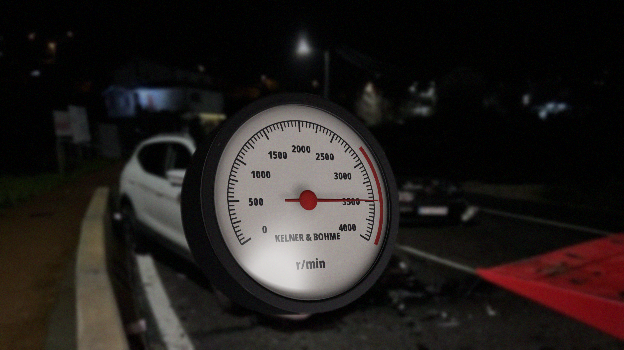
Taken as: 3500
